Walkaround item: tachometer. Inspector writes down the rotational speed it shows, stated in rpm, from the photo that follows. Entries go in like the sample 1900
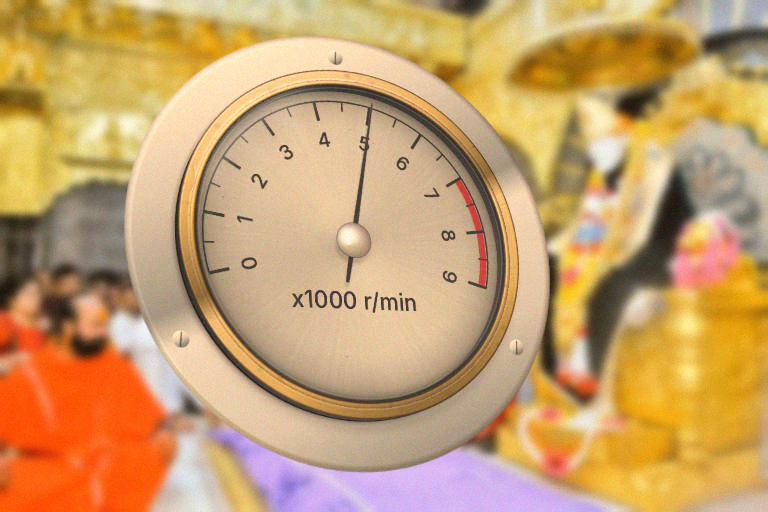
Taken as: 5000
